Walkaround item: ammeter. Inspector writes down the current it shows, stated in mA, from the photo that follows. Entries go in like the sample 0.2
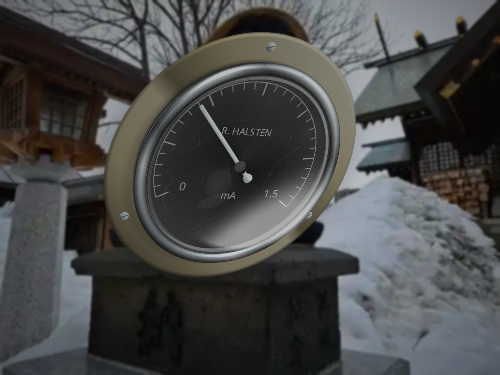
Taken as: 0.45
